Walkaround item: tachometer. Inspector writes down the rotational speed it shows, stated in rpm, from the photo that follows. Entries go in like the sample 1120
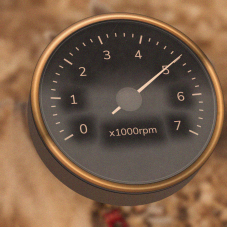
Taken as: 5000
